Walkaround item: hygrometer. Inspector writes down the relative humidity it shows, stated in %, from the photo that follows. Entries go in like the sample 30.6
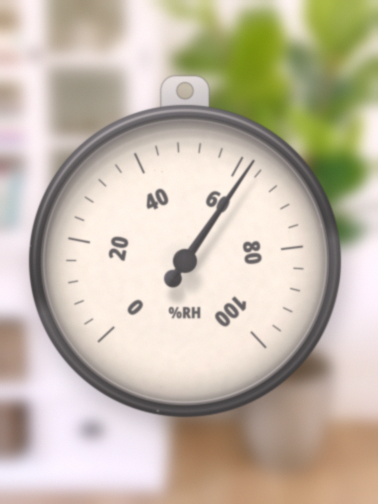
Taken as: 62
